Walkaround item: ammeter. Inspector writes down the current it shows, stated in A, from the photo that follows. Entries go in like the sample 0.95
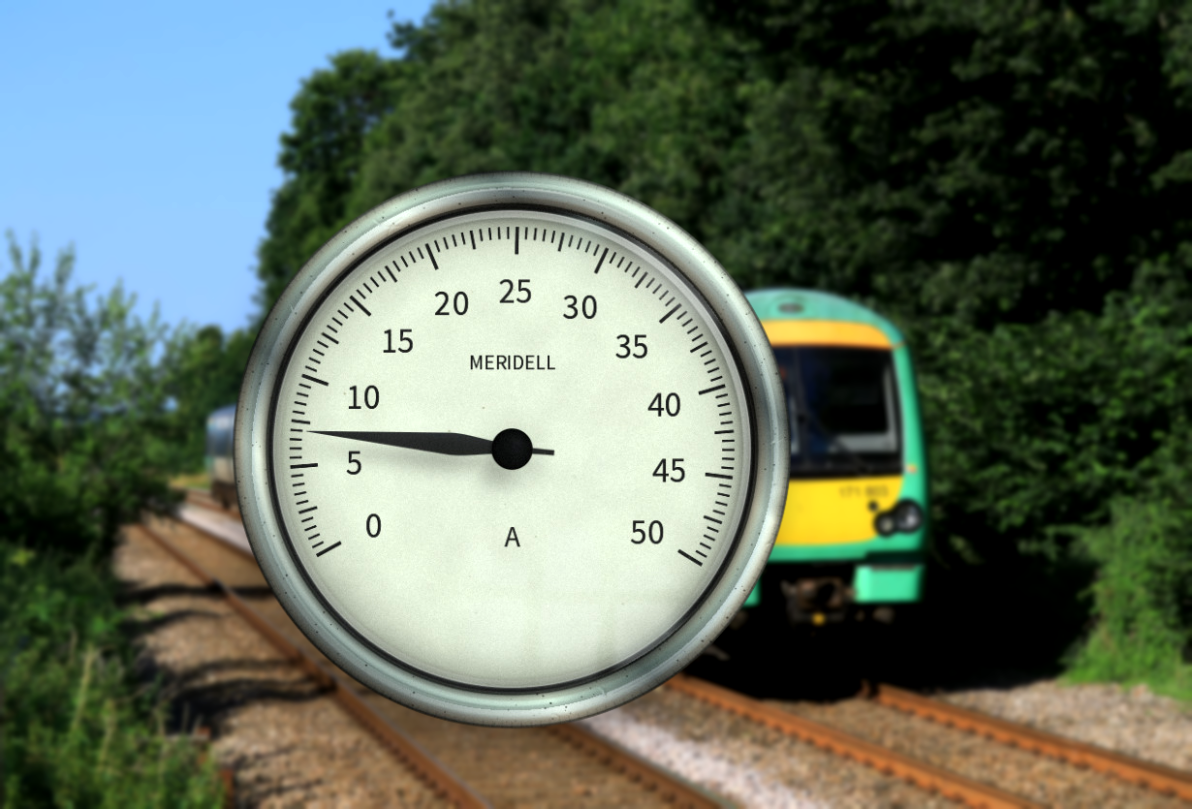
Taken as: 7
